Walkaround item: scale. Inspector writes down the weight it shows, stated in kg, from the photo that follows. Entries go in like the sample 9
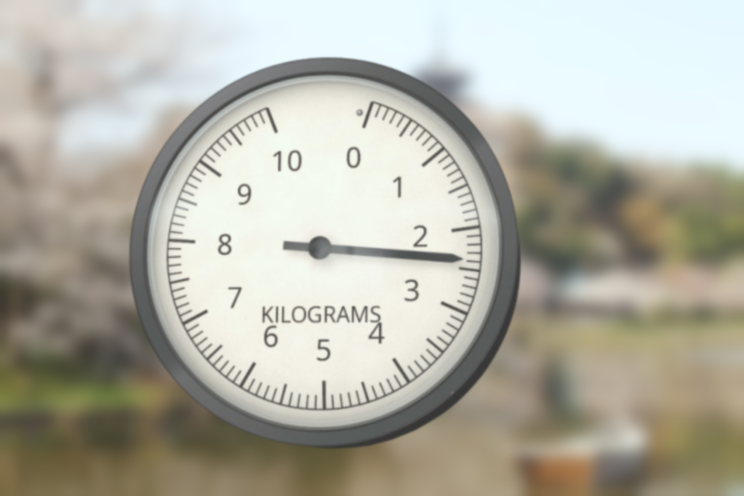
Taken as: 2.4
